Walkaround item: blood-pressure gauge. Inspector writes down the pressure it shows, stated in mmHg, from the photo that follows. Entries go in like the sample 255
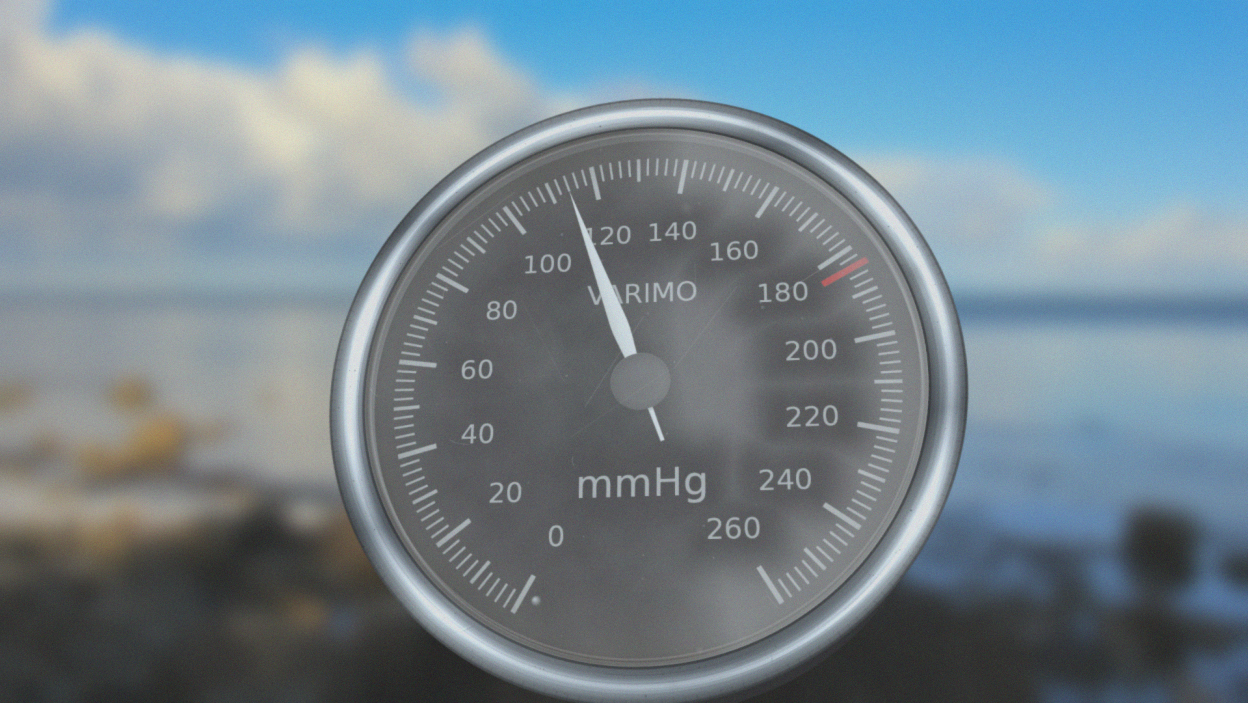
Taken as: 114
